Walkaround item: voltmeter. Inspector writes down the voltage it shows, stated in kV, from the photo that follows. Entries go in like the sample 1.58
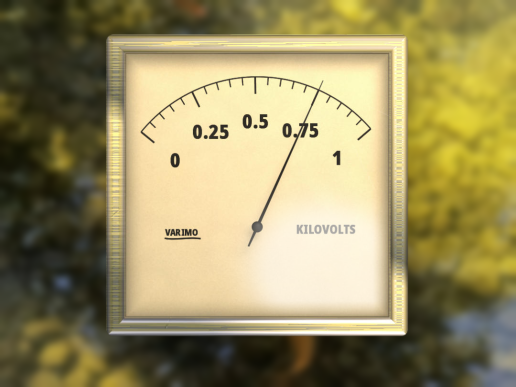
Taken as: 0.75
